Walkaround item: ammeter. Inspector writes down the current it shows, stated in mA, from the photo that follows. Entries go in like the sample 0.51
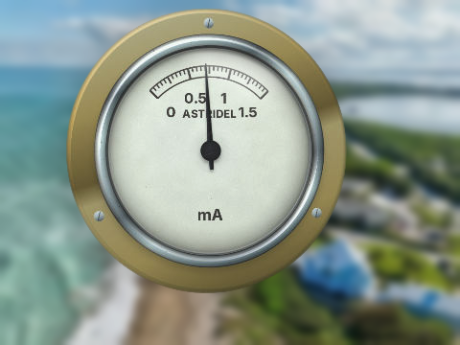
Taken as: 0.7
